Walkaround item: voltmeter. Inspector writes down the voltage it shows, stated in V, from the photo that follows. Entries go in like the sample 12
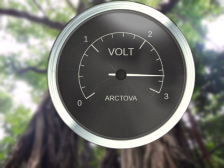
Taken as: 2.7
